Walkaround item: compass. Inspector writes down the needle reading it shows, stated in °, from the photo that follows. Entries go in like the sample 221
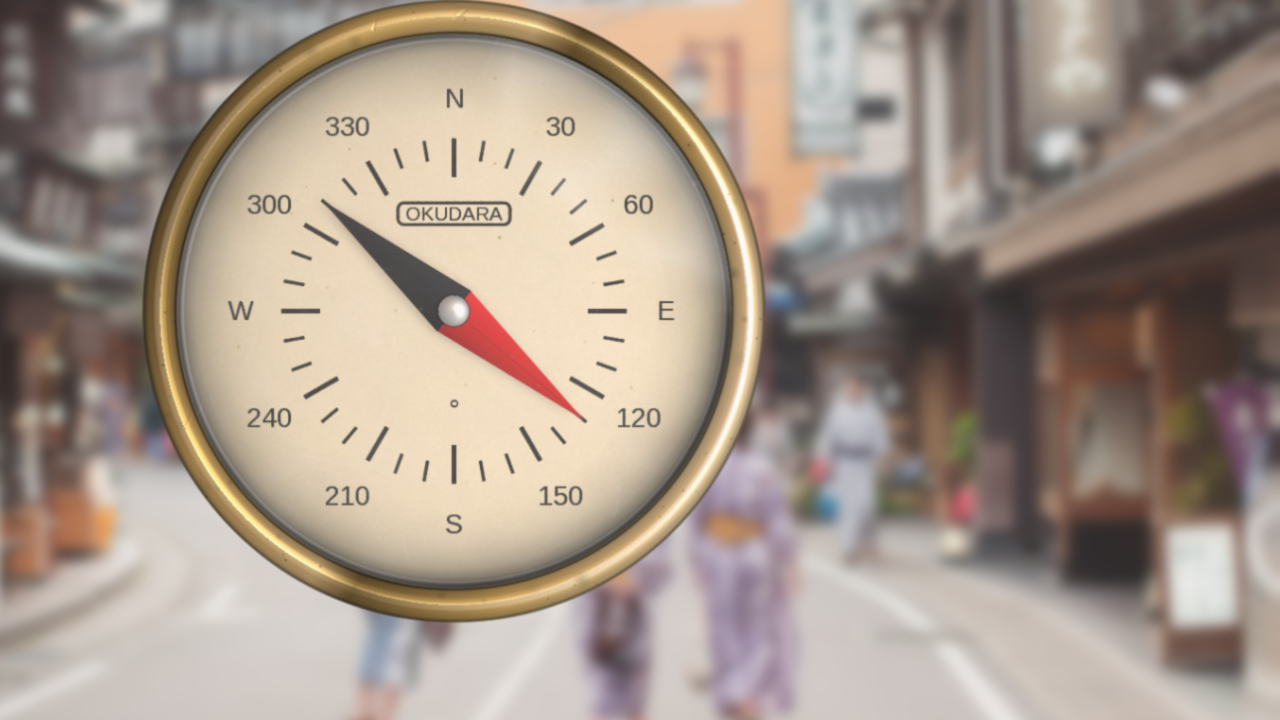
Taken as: 130
